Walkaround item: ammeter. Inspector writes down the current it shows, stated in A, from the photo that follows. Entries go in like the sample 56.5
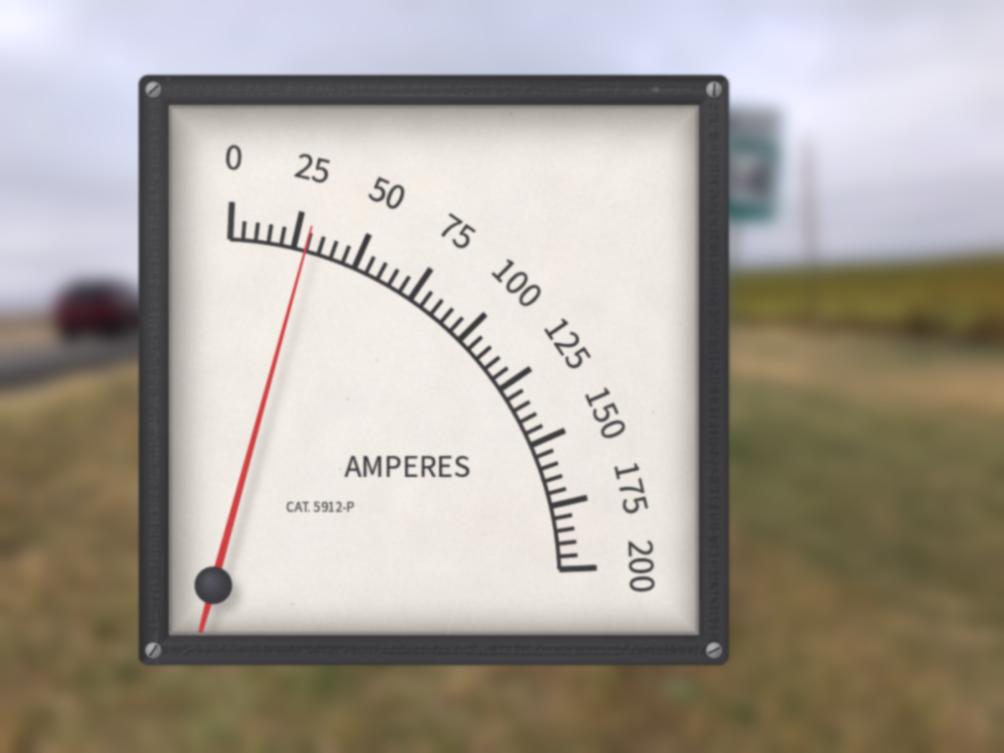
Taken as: 30
